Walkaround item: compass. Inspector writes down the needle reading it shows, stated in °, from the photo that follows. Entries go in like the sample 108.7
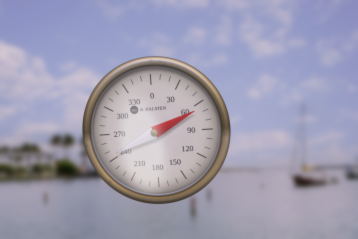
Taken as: 65
